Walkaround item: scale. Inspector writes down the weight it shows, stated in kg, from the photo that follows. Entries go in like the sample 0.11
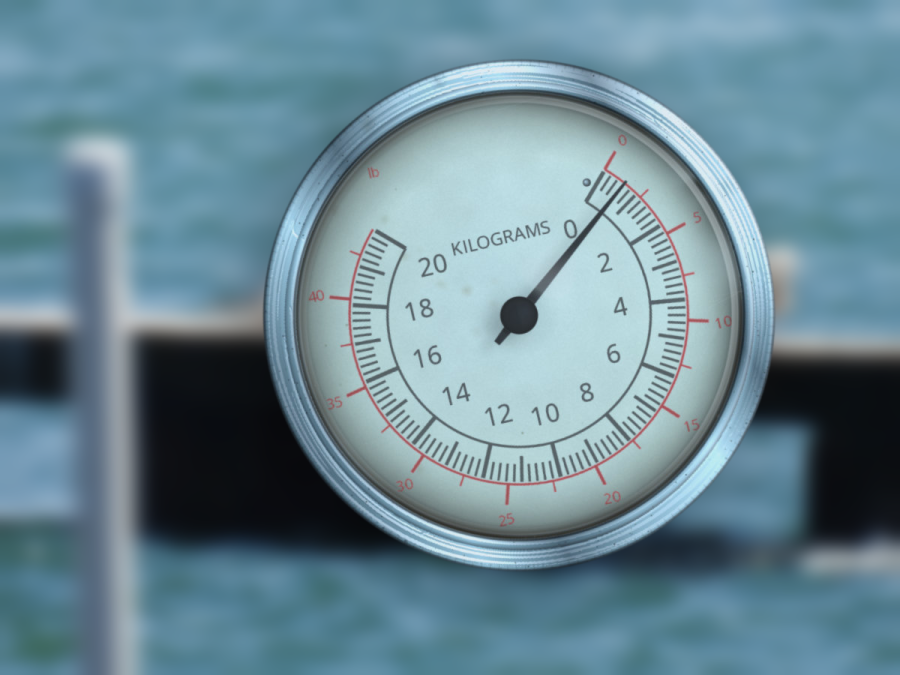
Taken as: 0.6
